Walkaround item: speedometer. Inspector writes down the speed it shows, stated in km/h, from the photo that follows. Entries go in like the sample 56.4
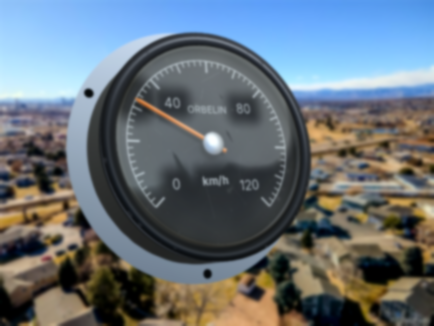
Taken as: 32
